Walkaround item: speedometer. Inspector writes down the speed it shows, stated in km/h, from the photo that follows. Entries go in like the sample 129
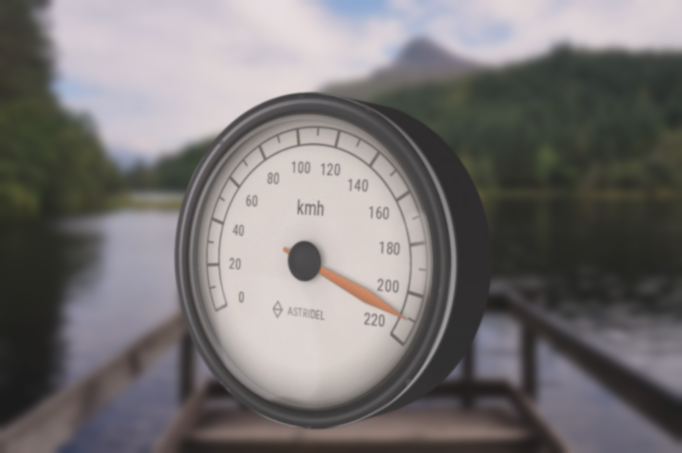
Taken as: 210
